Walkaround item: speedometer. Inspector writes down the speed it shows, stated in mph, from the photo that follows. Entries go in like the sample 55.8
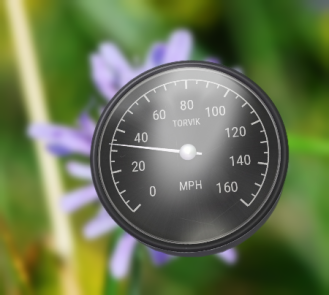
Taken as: 32.5
